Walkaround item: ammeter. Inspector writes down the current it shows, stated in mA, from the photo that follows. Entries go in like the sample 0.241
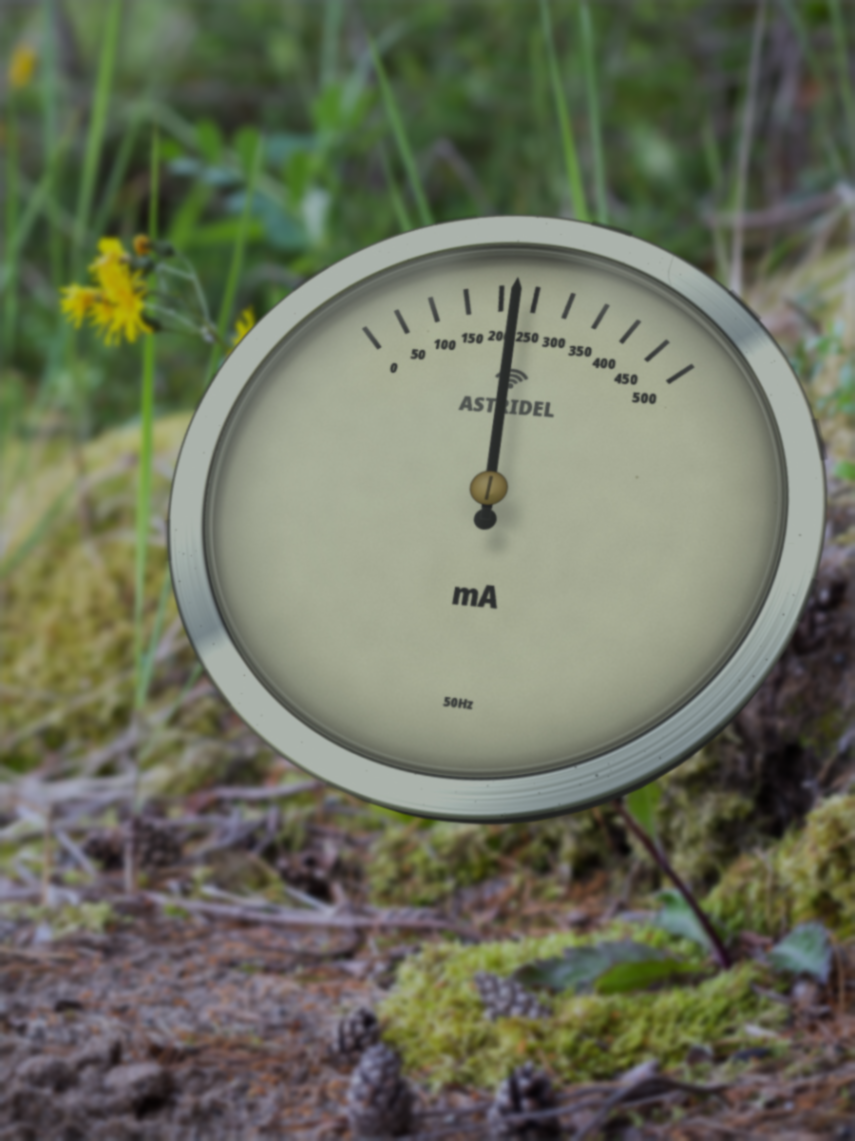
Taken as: 225
